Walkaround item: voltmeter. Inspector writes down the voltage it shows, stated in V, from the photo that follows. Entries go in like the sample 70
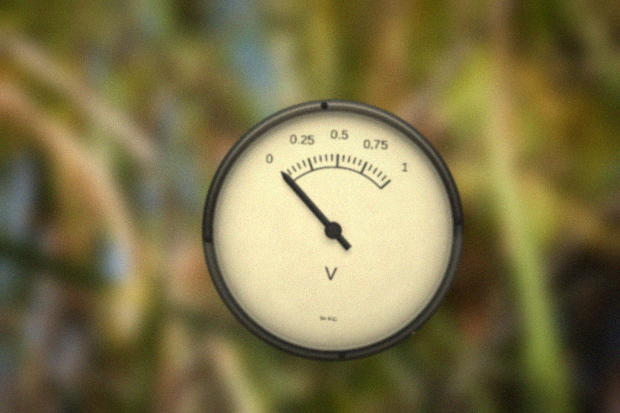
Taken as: 0
